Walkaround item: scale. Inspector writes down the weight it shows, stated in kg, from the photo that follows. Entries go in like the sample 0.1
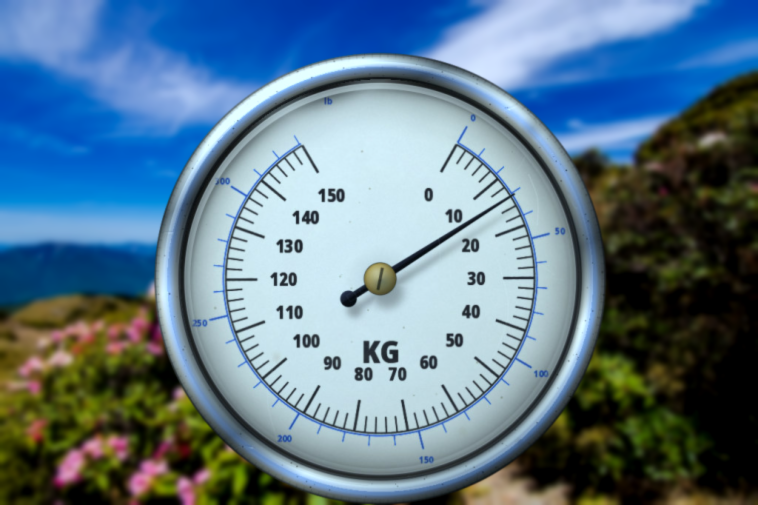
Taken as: 14
